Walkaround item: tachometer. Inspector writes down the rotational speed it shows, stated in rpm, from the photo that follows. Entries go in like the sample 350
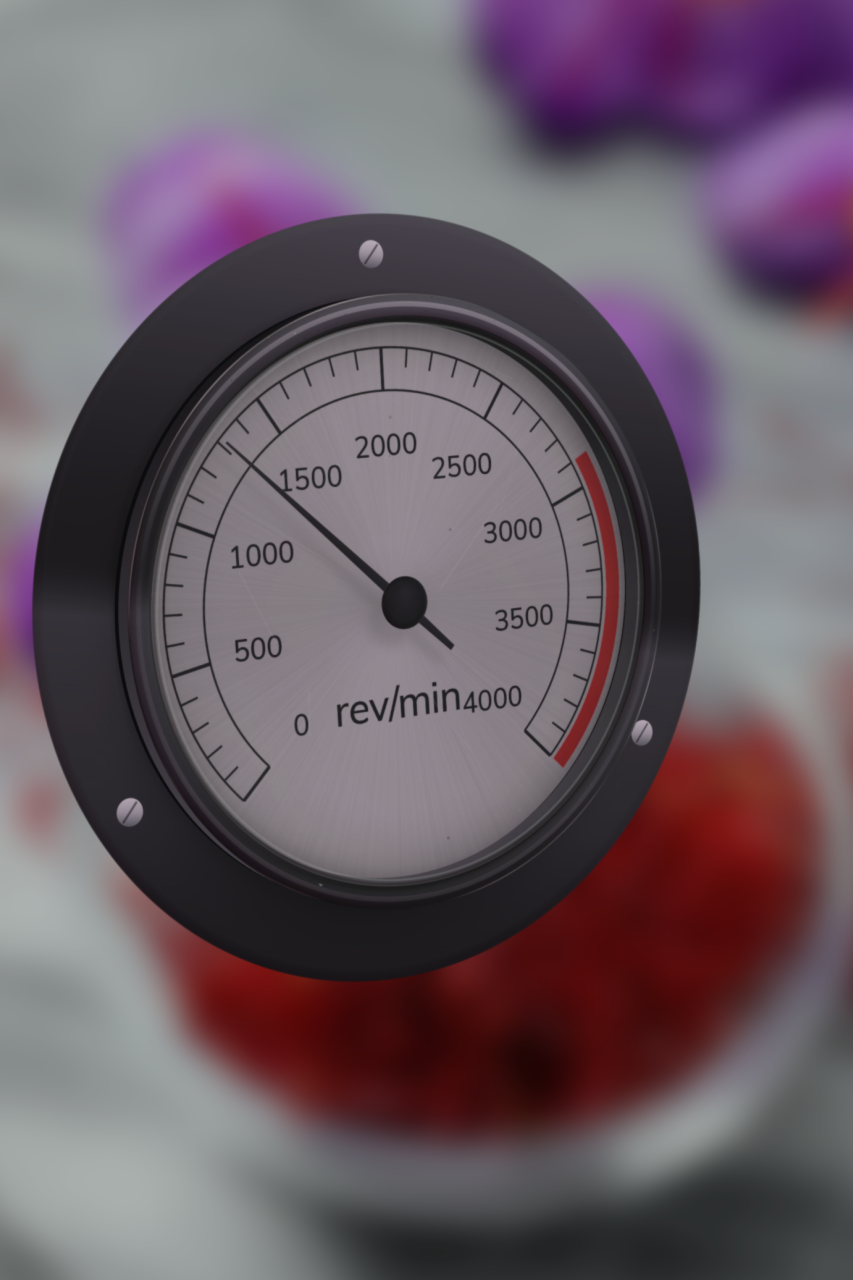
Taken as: 1300
